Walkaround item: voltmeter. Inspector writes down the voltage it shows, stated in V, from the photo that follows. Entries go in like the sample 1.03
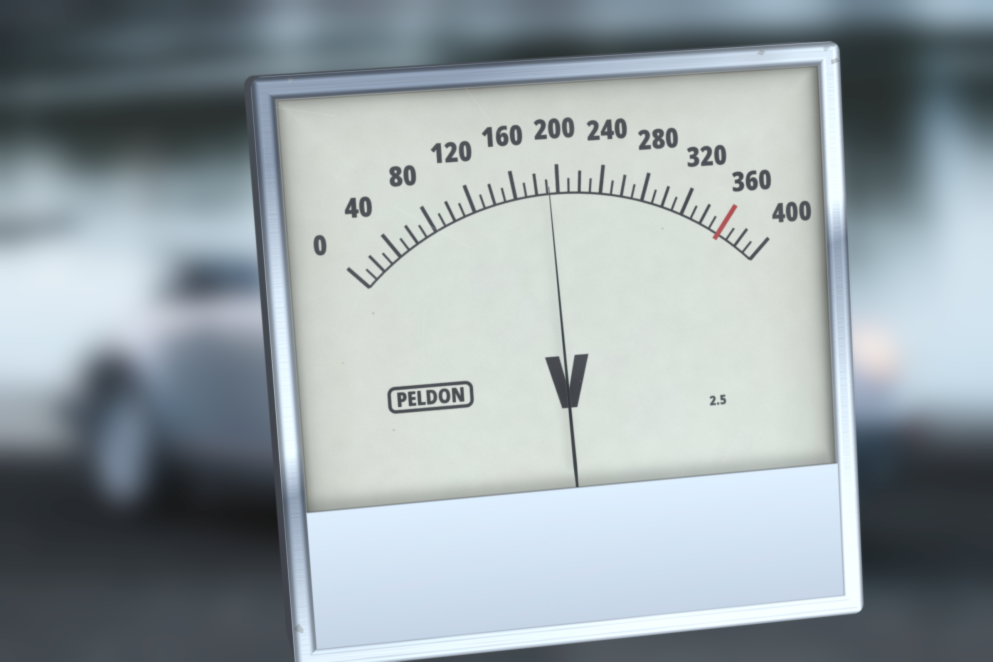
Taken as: 190
